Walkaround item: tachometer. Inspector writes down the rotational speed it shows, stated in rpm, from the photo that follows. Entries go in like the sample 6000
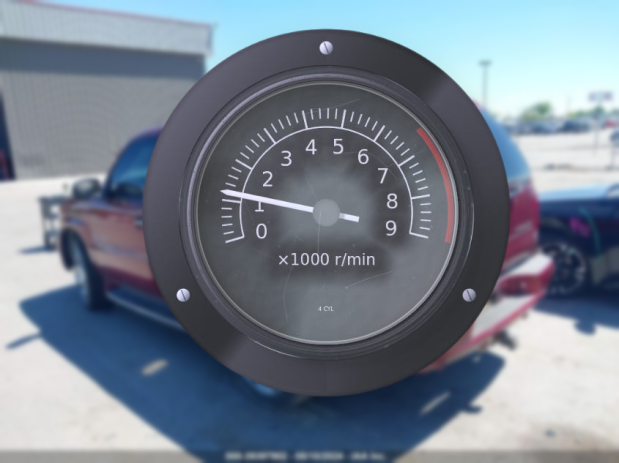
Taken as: 1200
